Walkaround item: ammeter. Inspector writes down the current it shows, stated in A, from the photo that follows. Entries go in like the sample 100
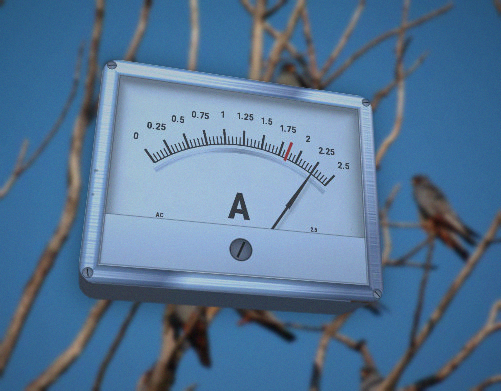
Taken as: 2.25
